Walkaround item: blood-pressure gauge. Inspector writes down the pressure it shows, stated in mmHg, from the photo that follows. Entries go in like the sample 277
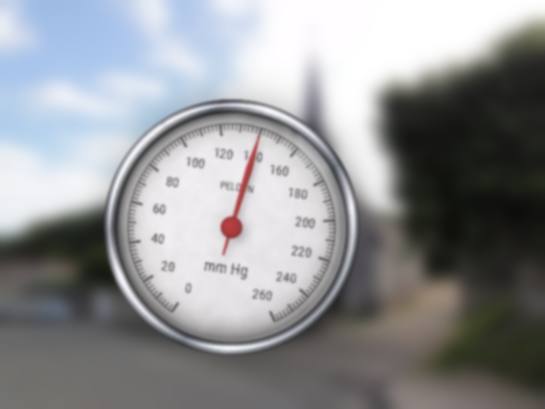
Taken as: 140
